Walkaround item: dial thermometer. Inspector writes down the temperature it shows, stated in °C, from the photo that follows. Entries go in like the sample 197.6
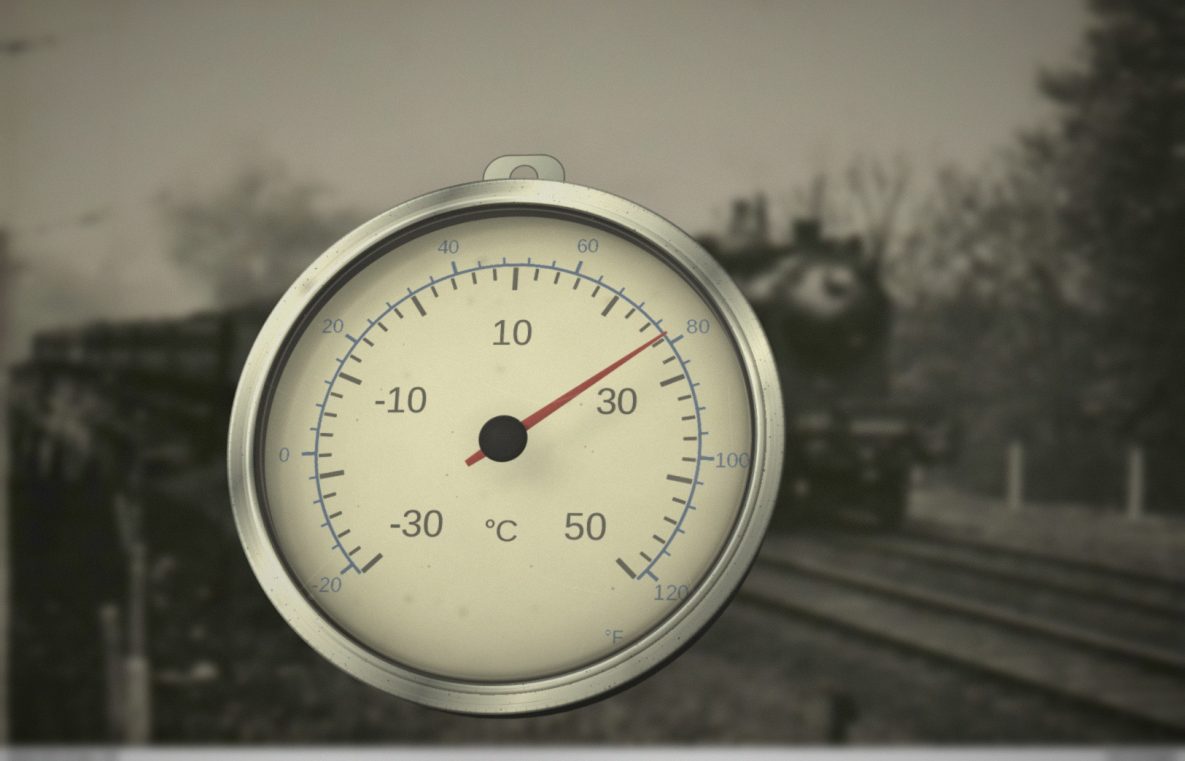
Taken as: 26
